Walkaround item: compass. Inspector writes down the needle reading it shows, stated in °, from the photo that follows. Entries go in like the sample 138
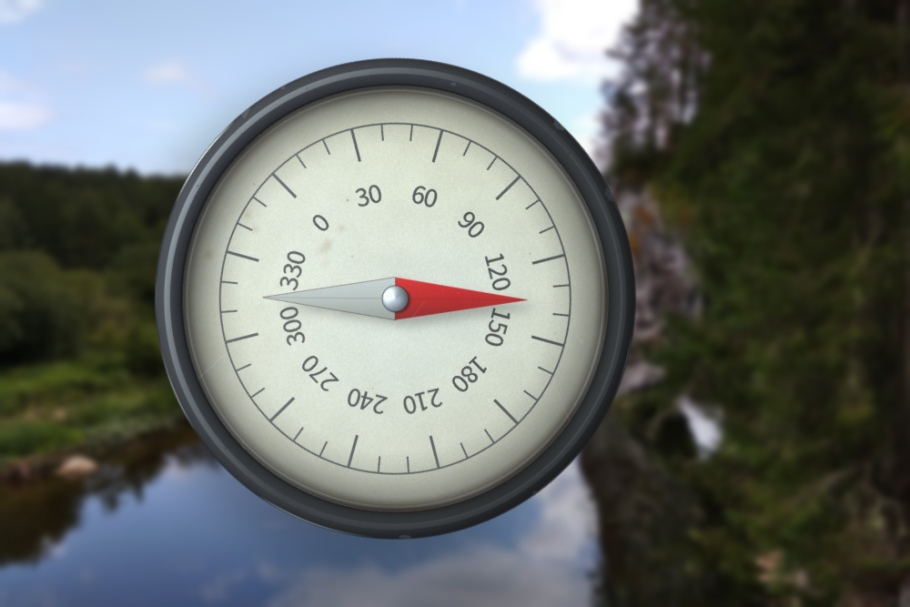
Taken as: 135
